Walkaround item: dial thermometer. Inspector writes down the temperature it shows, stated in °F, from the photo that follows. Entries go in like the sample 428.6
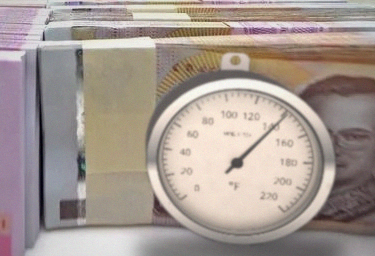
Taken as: 140
